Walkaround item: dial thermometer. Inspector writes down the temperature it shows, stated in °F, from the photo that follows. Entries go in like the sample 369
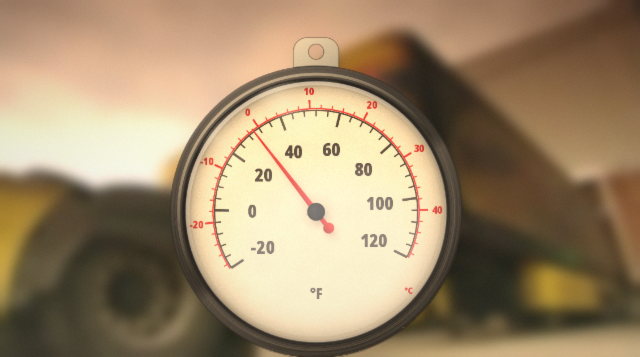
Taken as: 30
